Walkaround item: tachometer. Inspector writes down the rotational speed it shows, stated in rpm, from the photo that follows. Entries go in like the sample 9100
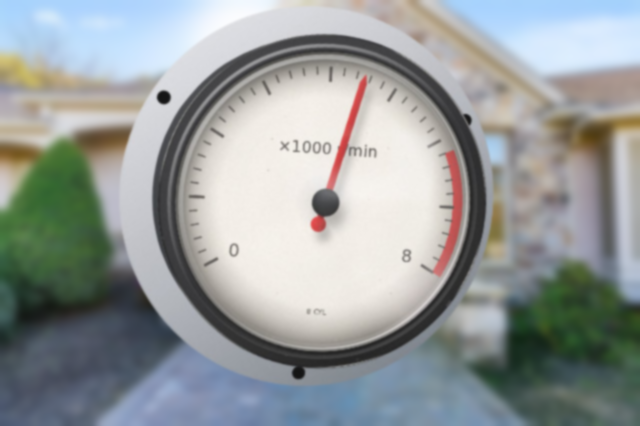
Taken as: 4500
